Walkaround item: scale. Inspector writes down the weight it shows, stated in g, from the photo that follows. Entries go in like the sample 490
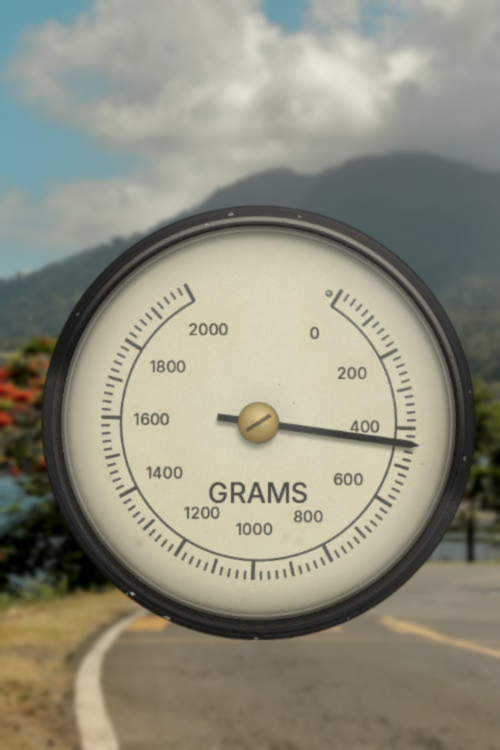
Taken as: 440
